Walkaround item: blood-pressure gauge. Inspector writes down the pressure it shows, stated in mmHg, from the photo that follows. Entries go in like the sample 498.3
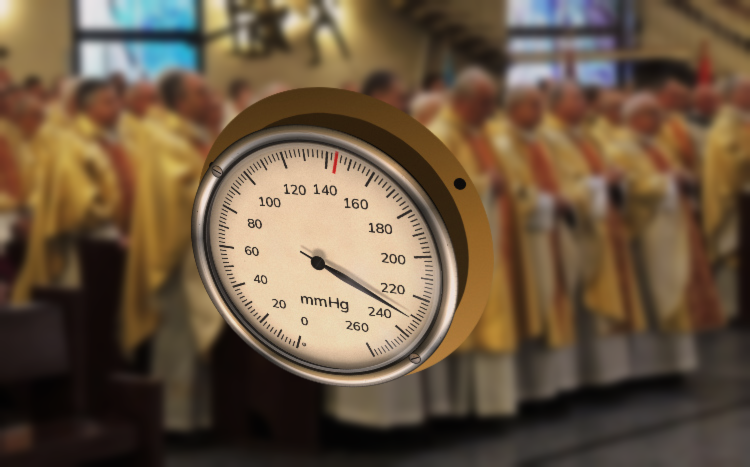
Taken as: 230
